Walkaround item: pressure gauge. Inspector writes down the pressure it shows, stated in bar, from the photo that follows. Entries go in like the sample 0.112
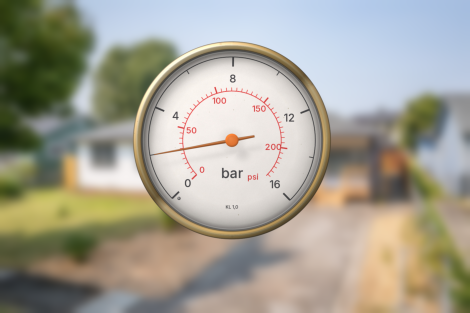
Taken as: 2
